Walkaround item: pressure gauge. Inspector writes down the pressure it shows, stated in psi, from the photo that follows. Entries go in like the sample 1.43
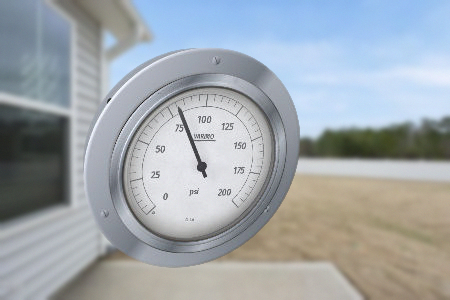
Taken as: 80
